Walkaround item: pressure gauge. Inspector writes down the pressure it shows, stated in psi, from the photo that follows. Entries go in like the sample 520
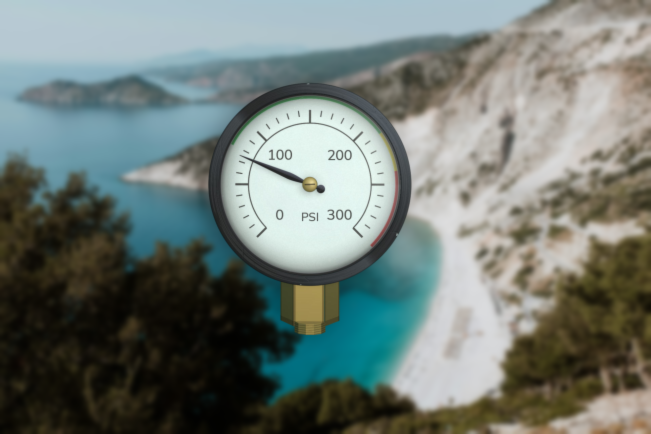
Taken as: 75
